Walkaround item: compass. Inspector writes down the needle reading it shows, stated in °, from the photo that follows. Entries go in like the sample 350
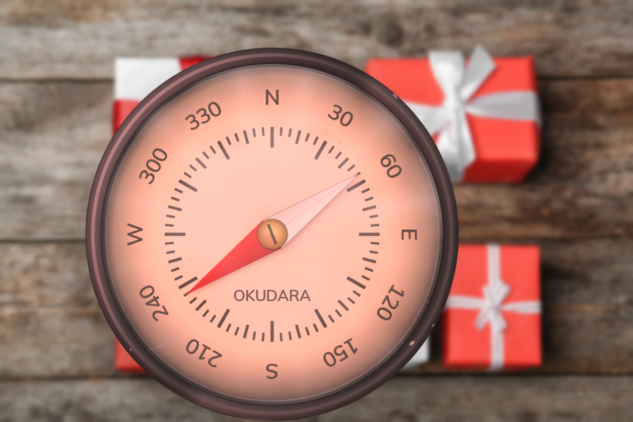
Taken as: 235
